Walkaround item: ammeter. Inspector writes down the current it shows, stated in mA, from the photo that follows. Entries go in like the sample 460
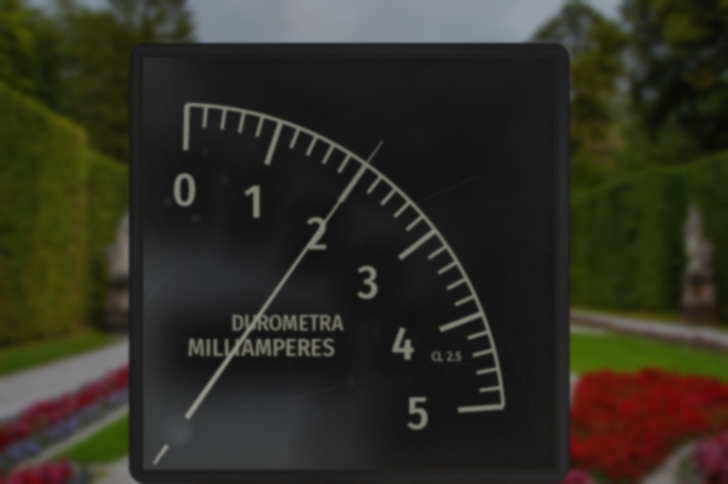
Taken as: 2
